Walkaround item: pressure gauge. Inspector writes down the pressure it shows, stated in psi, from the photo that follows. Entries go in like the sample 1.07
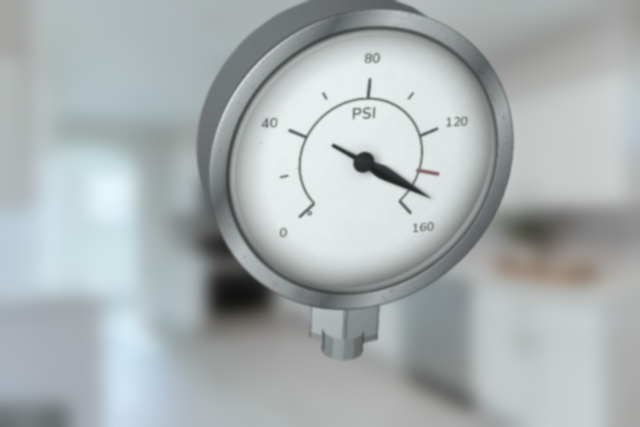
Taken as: 150
